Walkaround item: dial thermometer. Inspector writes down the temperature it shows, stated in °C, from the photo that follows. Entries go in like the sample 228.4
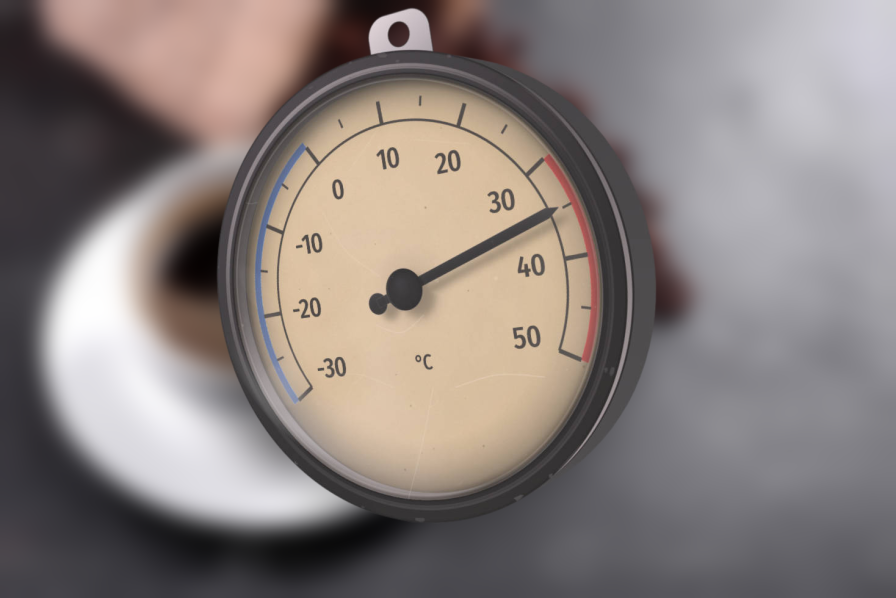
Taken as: 35
